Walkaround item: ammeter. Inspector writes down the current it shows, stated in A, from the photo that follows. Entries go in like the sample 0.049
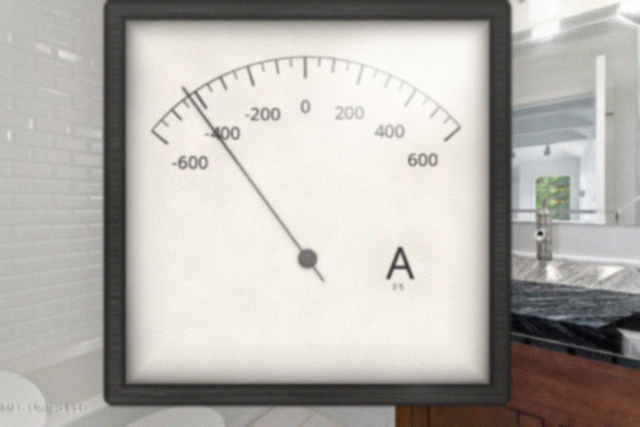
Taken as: -425
